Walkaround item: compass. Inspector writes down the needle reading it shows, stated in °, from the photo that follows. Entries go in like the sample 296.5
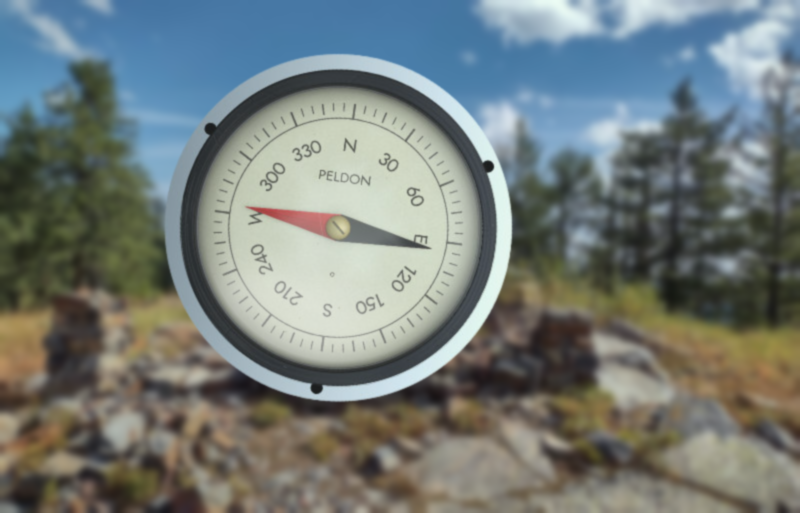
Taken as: 275
